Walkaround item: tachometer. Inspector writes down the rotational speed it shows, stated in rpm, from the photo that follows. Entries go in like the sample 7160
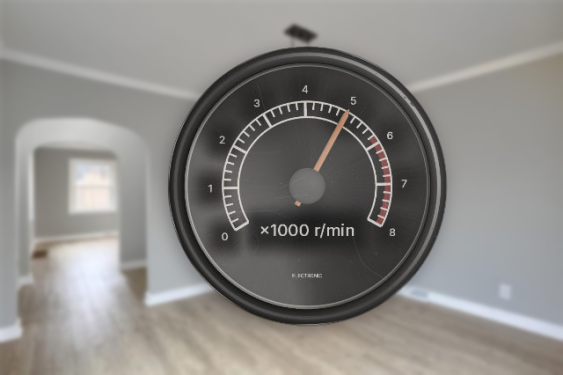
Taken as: 5000
